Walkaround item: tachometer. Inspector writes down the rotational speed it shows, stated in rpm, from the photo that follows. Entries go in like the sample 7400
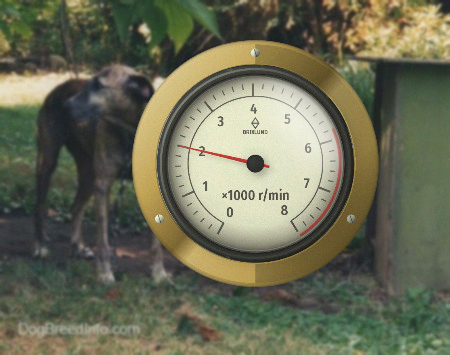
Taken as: 2000
